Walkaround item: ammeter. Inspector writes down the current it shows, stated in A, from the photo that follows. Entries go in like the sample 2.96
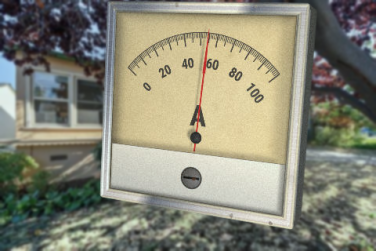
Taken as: 55
